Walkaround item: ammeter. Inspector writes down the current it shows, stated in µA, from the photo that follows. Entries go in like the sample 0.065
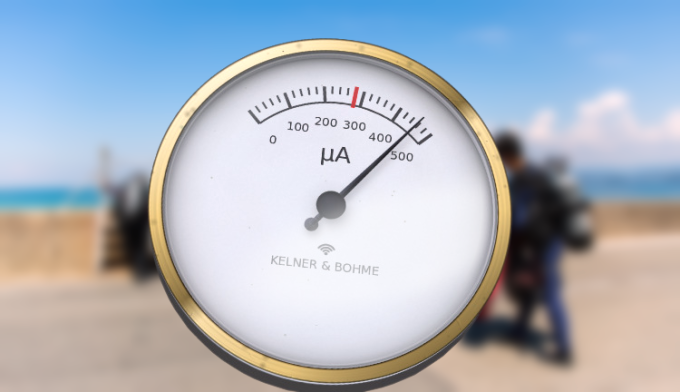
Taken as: 460
